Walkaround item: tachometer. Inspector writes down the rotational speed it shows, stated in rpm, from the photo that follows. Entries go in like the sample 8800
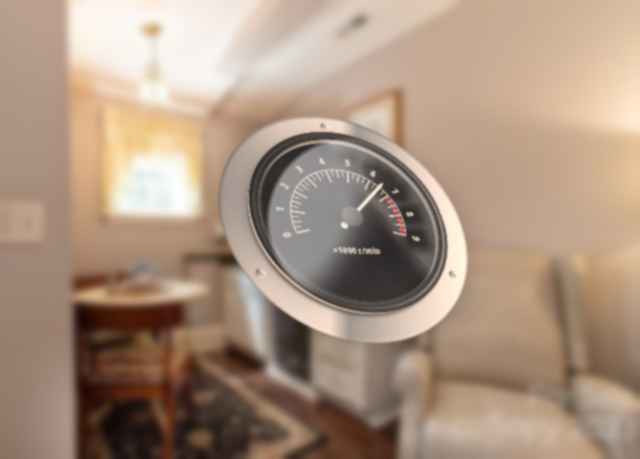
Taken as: 6500
